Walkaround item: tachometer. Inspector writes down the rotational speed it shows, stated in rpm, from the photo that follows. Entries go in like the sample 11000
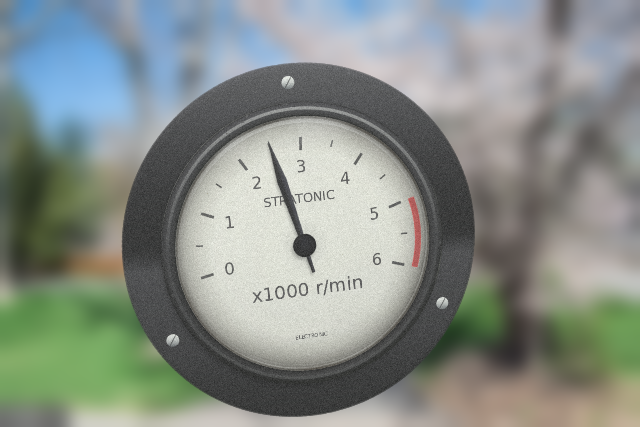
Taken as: 2500
